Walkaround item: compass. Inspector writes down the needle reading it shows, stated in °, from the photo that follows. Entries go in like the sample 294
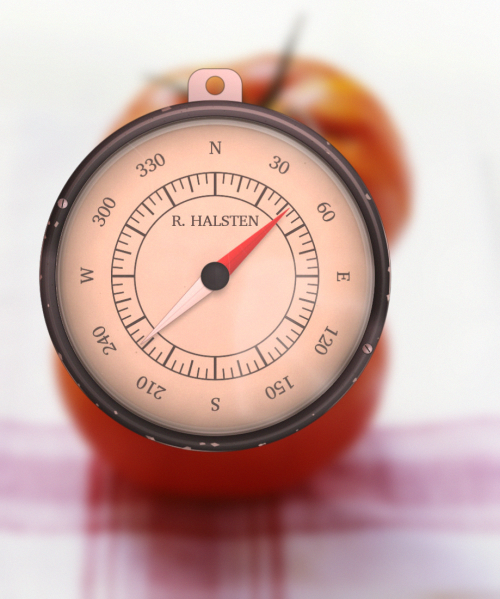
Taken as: 47.5
